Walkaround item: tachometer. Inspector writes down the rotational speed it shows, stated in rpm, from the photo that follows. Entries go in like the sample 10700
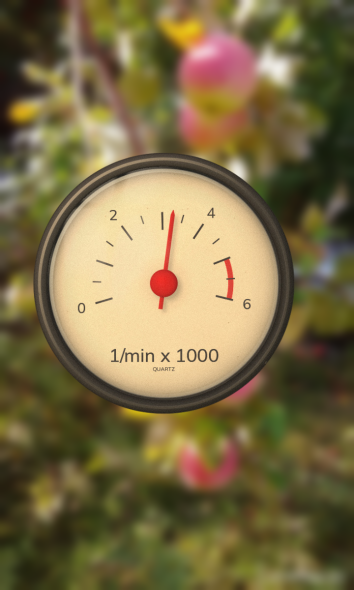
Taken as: 3250
